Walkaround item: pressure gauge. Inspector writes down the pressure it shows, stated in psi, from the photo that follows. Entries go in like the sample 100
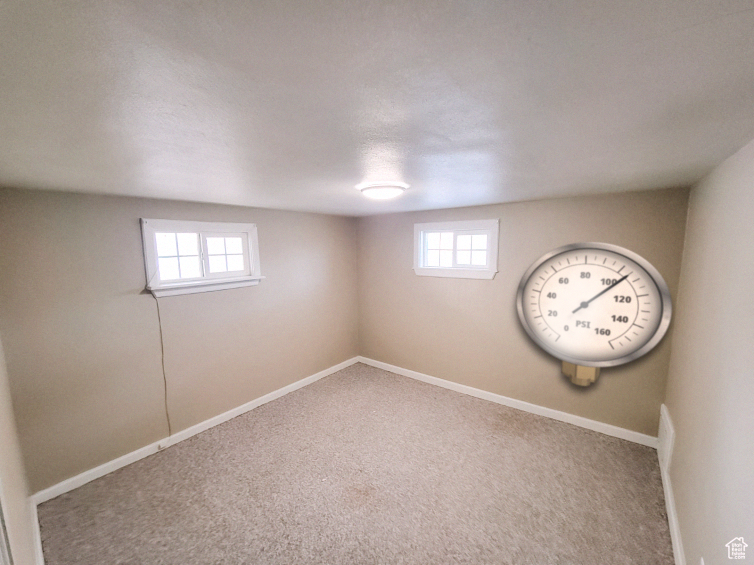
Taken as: 105
